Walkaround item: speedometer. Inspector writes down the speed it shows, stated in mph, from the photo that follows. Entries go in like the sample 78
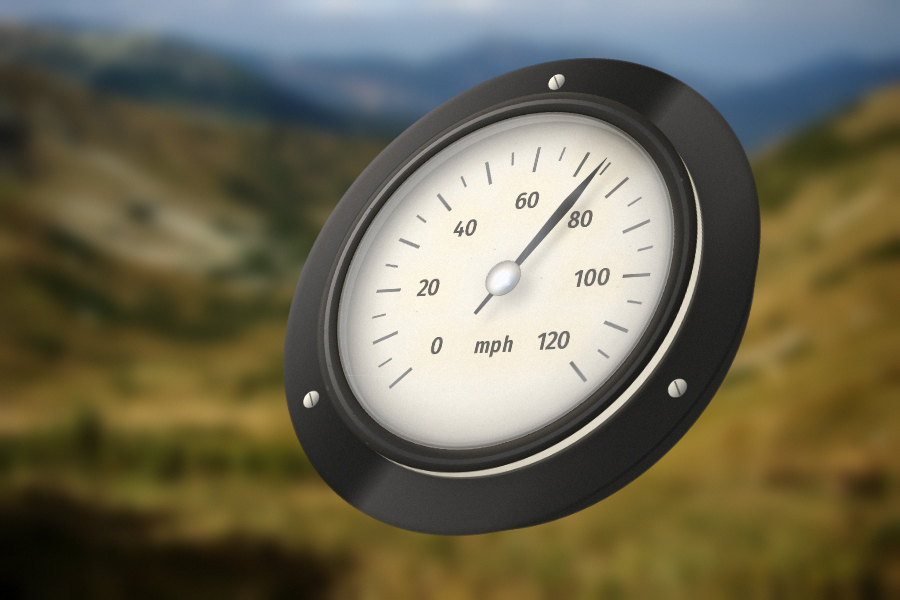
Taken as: 75
